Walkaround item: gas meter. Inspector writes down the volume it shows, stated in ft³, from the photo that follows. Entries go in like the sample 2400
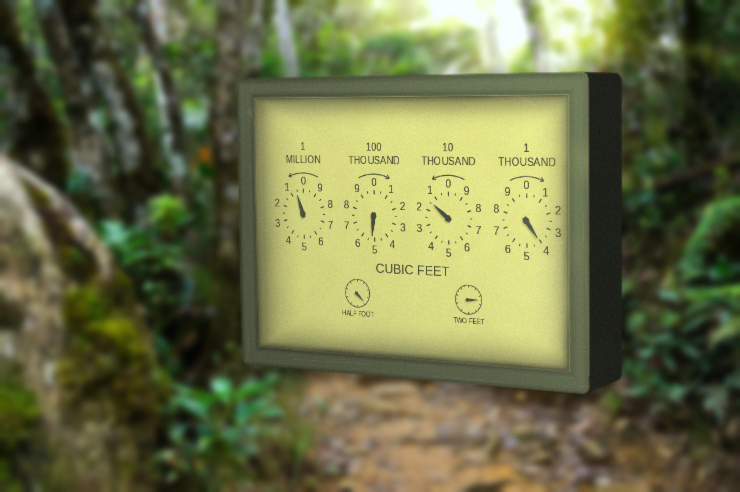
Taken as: 51400
